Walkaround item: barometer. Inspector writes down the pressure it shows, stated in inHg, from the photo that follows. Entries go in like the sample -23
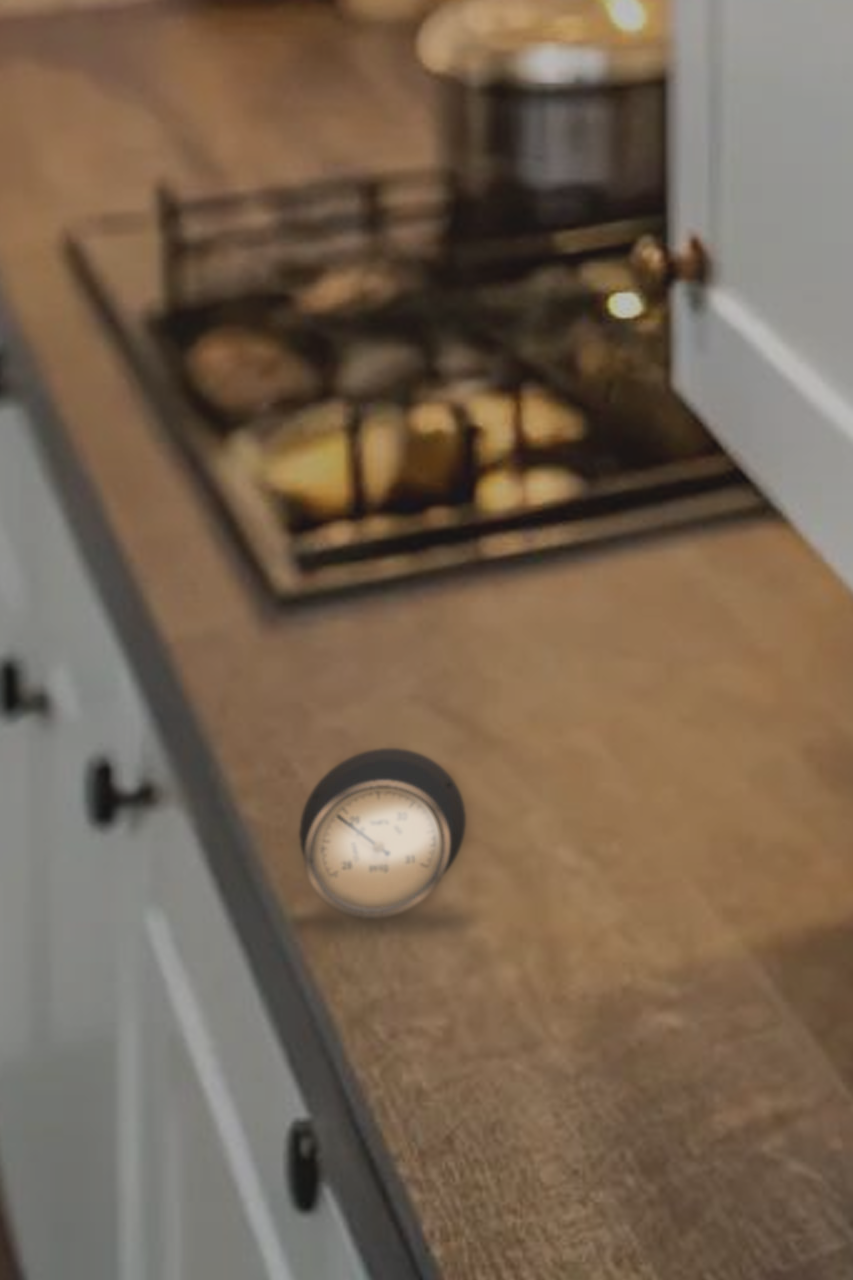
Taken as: 28.9
